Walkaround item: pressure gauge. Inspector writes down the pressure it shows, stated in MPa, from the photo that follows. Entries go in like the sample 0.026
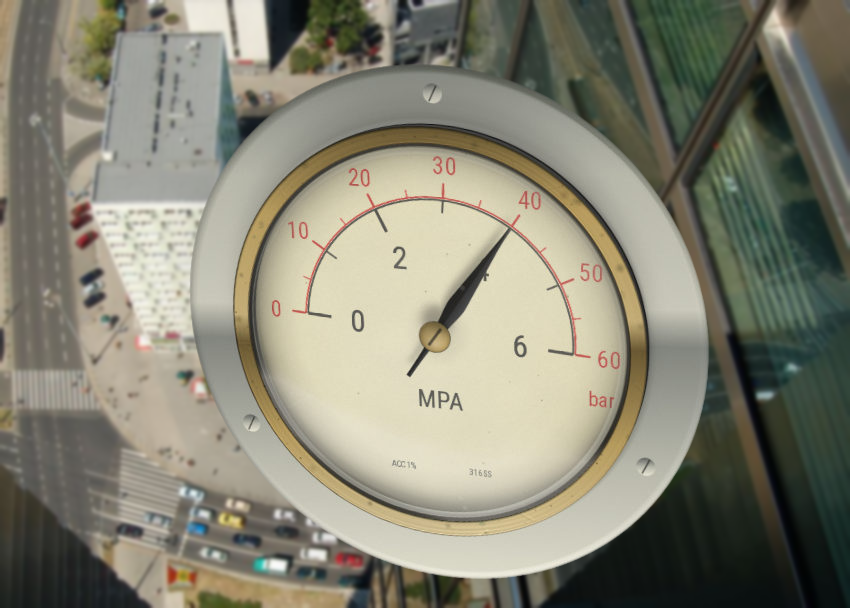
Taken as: 4
